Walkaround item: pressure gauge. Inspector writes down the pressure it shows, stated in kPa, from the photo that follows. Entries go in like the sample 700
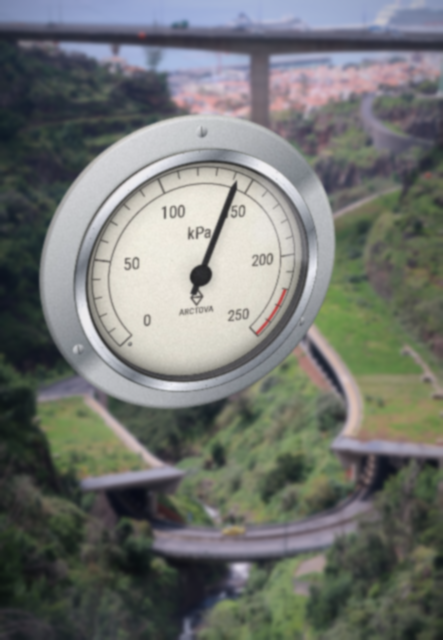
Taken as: 140
